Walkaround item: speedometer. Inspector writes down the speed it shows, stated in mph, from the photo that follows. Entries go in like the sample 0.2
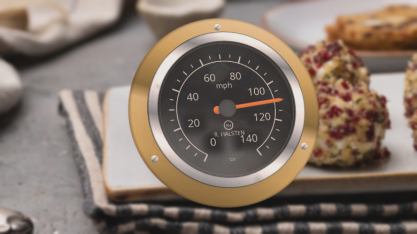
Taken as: 110
